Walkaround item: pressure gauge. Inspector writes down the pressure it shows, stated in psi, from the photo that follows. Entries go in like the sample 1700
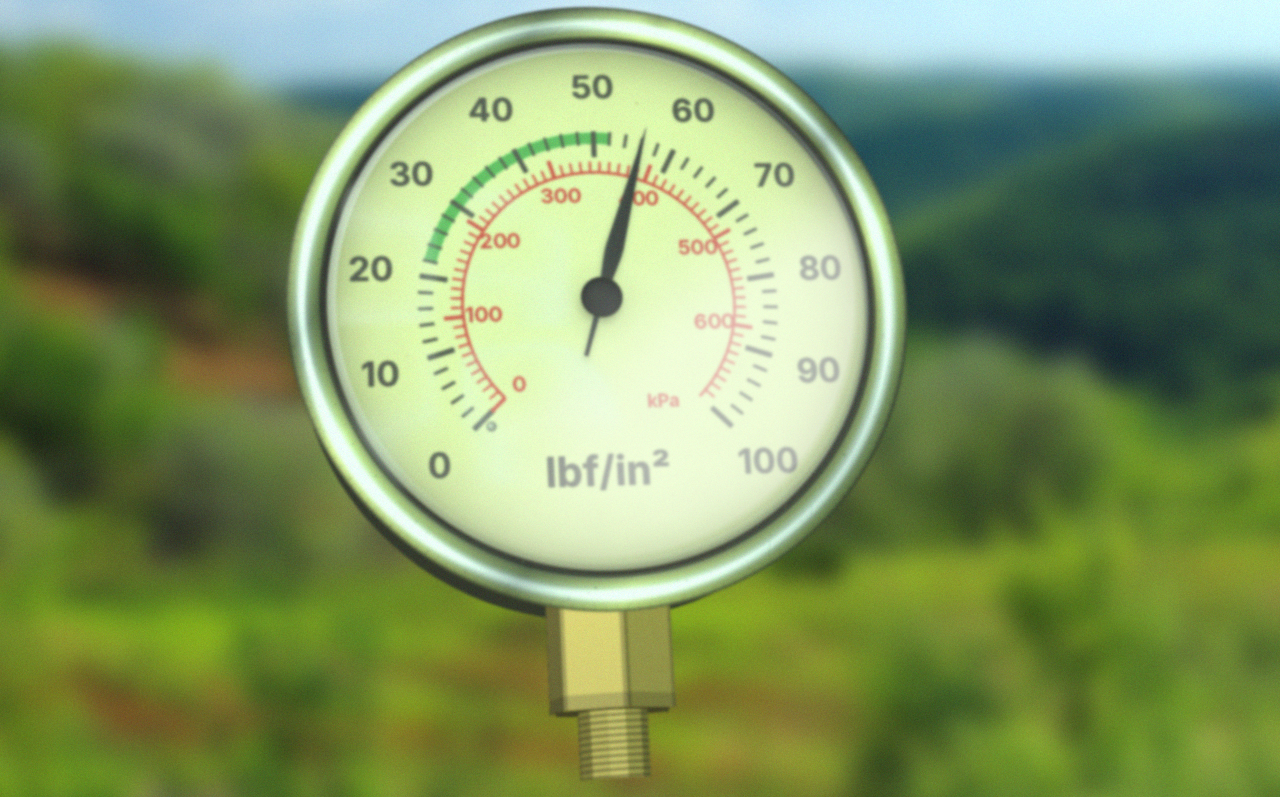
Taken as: 56
